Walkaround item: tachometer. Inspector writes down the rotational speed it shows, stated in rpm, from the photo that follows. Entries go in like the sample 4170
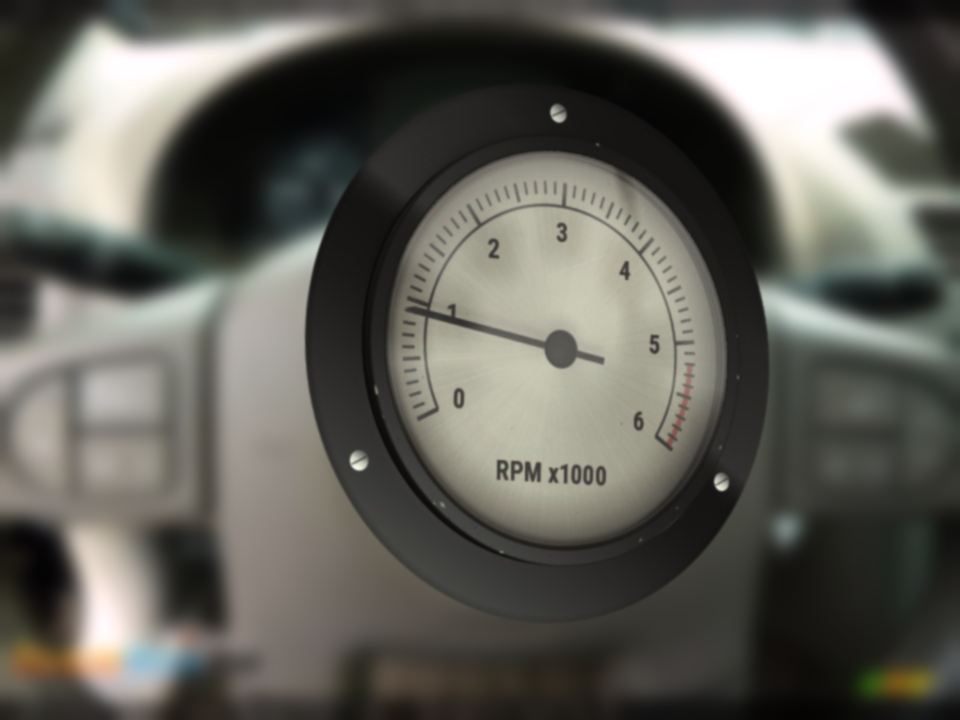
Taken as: 900
